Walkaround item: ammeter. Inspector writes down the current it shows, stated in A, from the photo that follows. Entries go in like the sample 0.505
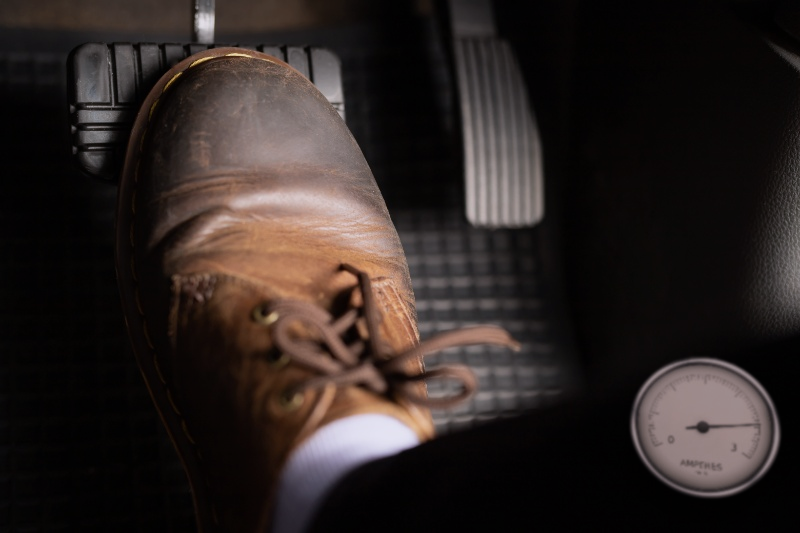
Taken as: 2.5
